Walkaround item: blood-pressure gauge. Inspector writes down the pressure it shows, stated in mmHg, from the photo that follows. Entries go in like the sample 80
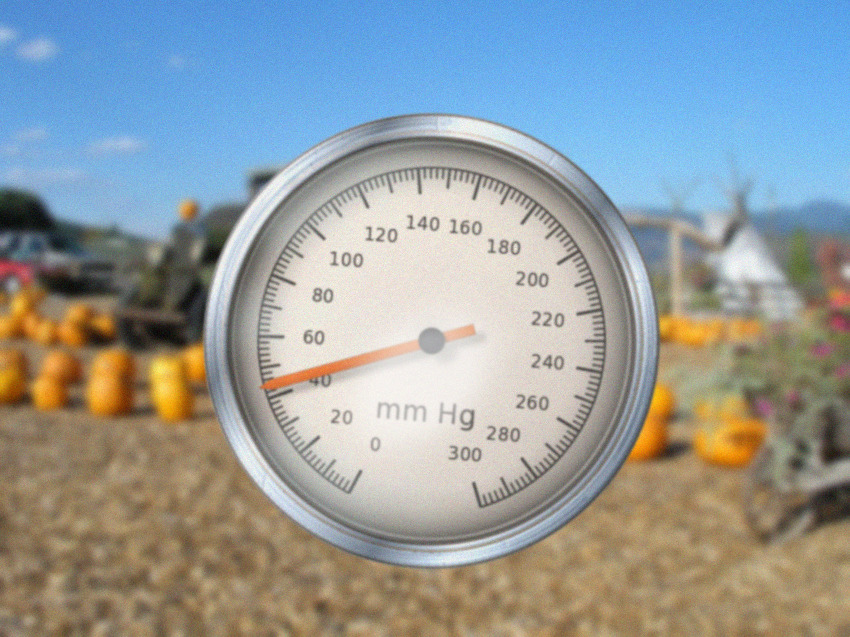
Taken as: 44
